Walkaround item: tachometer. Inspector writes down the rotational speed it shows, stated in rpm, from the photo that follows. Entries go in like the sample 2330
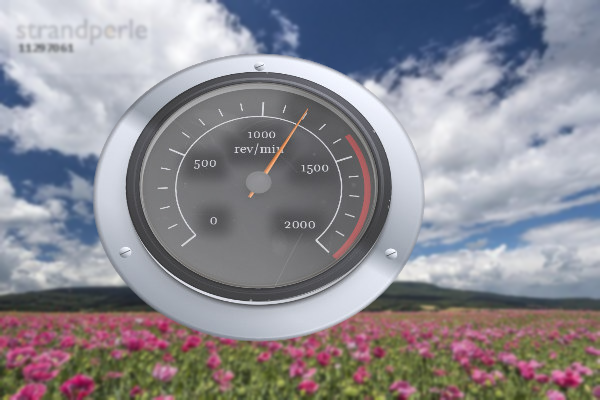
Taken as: 1200
